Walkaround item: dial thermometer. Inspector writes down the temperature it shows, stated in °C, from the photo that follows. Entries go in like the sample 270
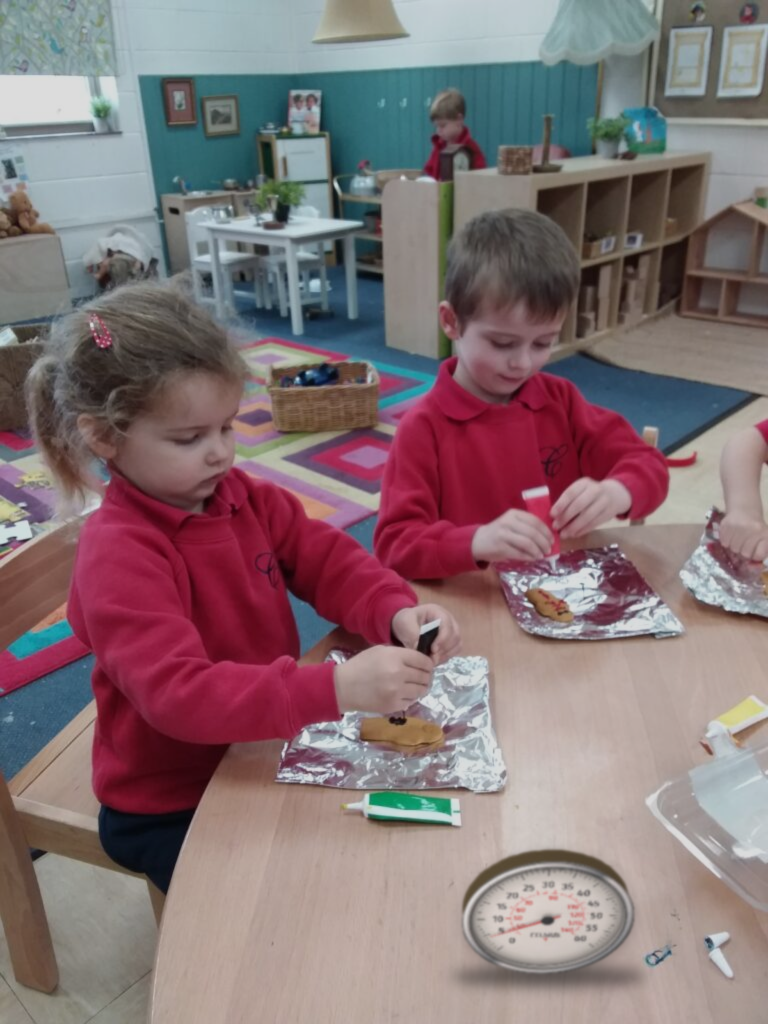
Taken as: 5
